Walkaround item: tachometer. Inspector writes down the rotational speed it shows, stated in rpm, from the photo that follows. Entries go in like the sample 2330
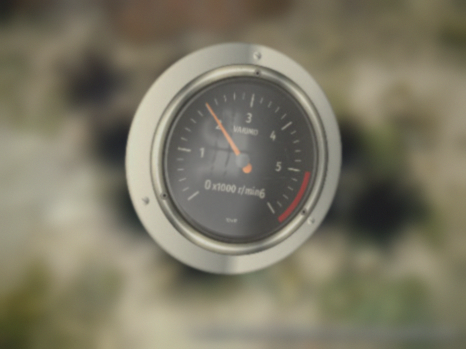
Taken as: 2000
